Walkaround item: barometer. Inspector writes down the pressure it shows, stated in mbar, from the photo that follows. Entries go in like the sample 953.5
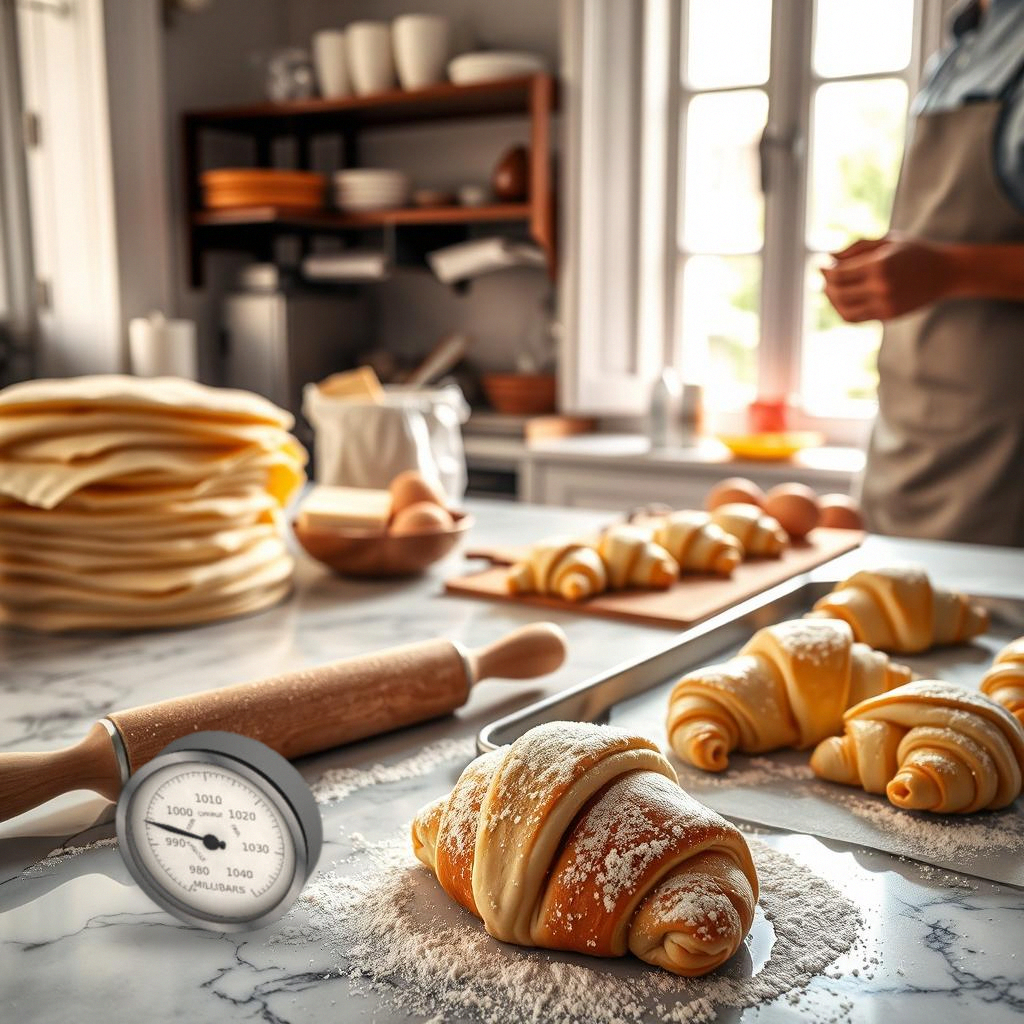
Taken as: 995
